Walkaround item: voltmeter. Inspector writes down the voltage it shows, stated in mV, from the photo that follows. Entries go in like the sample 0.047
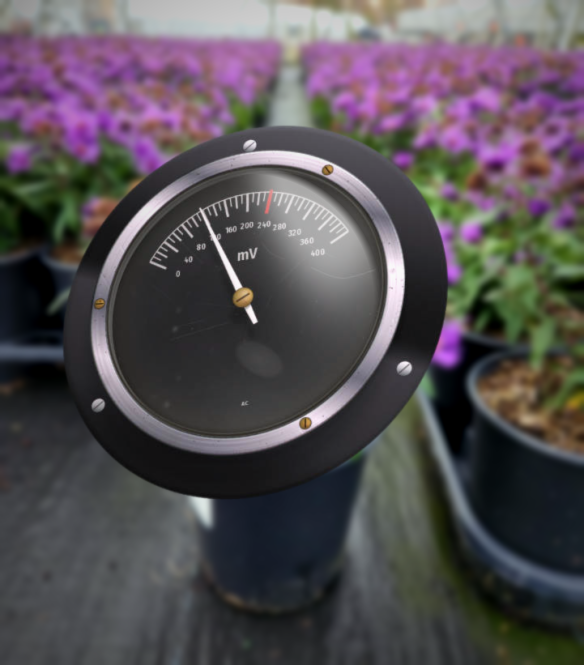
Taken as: 120
